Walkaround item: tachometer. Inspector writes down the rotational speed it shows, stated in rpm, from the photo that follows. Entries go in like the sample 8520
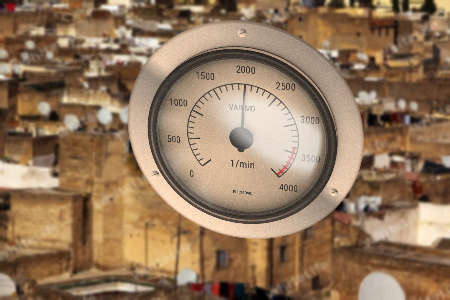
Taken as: 2000
